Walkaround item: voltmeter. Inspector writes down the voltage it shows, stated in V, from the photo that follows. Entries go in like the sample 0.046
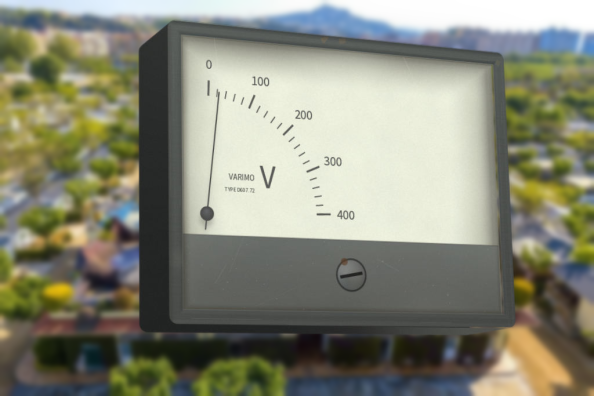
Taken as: 20
